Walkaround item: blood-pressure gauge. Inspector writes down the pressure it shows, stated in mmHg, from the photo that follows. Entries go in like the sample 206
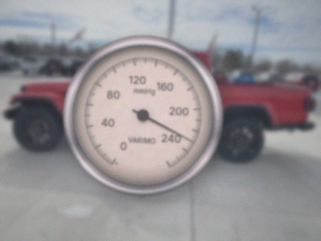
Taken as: 230
